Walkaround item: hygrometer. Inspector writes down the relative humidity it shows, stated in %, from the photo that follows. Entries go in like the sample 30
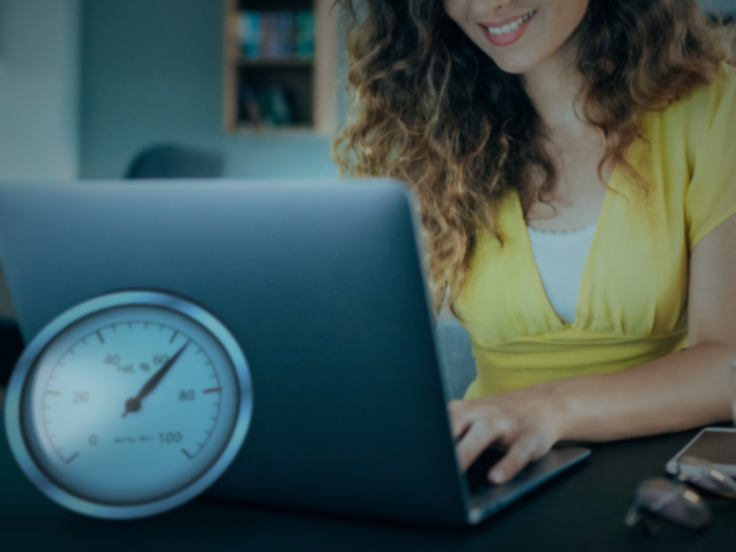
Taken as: 64
